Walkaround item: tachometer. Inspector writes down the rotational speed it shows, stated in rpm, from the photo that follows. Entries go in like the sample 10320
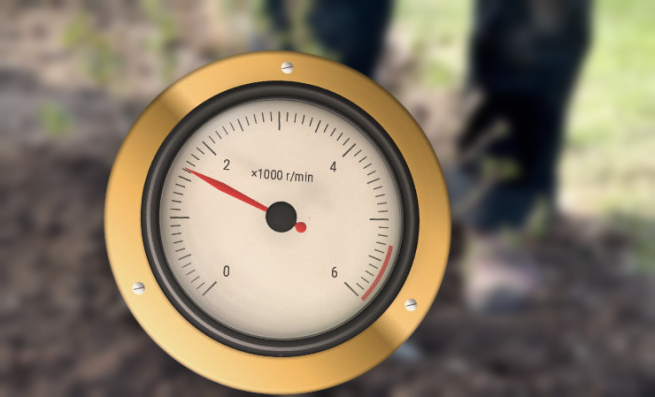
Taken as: 1600
